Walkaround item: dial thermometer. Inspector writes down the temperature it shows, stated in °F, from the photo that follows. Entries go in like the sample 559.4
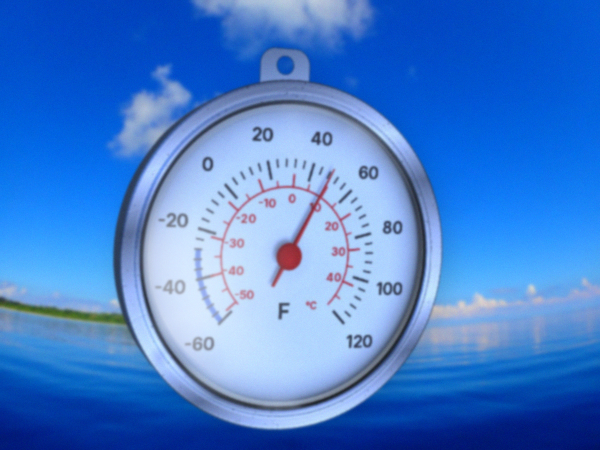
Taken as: 48
